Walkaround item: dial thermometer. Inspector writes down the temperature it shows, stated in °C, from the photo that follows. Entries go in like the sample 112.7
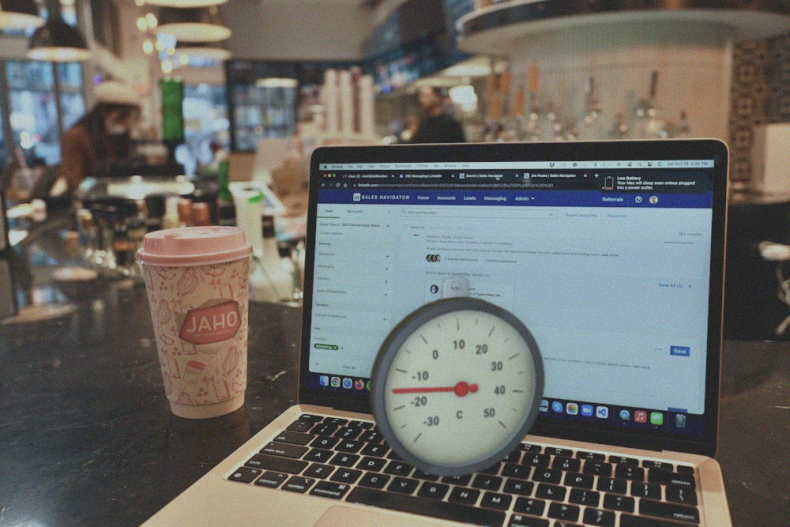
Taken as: -15
